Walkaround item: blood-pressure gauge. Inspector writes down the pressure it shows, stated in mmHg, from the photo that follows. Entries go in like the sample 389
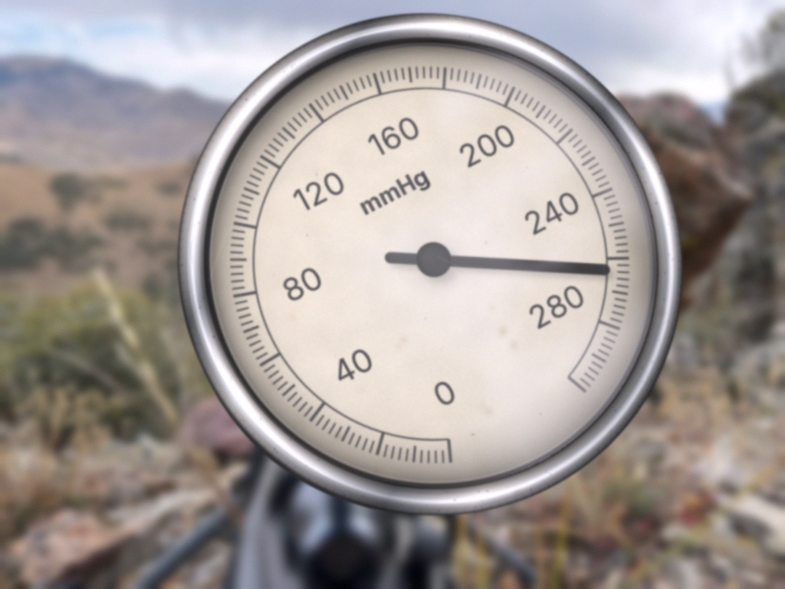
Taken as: 264
